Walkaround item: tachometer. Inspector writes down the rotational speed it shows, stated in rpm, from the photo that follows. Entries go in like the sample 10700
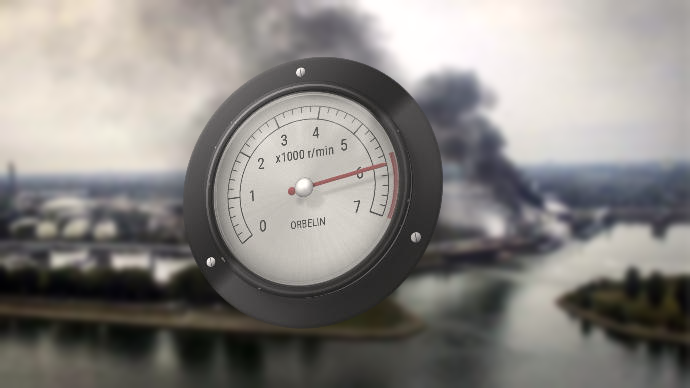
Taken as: 6000
